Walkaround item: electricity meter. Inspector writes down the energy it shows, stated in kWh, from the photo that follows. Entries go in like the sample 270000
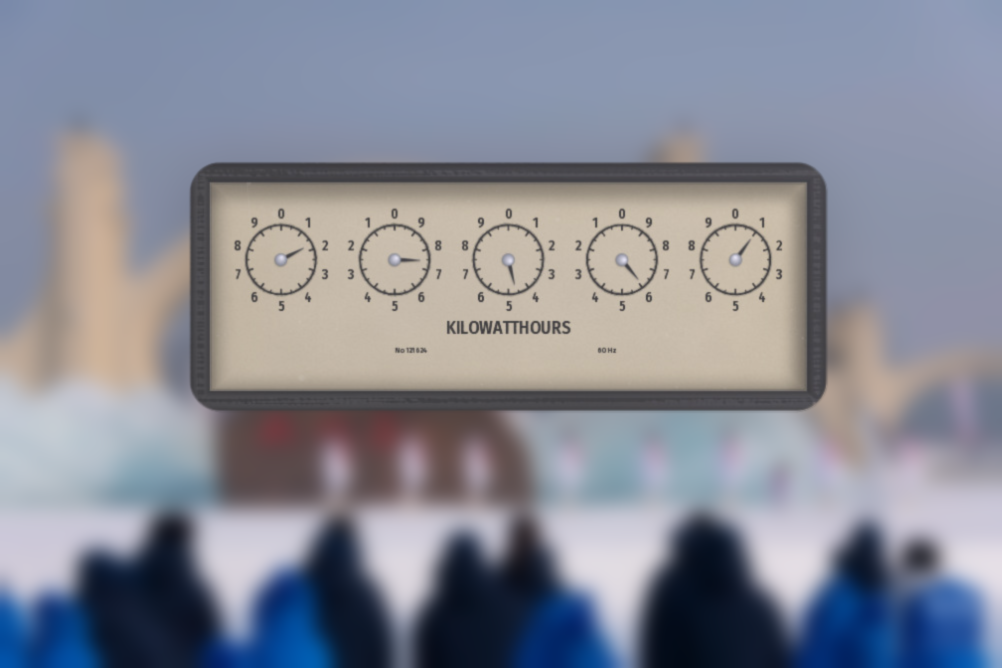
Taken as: 17461
